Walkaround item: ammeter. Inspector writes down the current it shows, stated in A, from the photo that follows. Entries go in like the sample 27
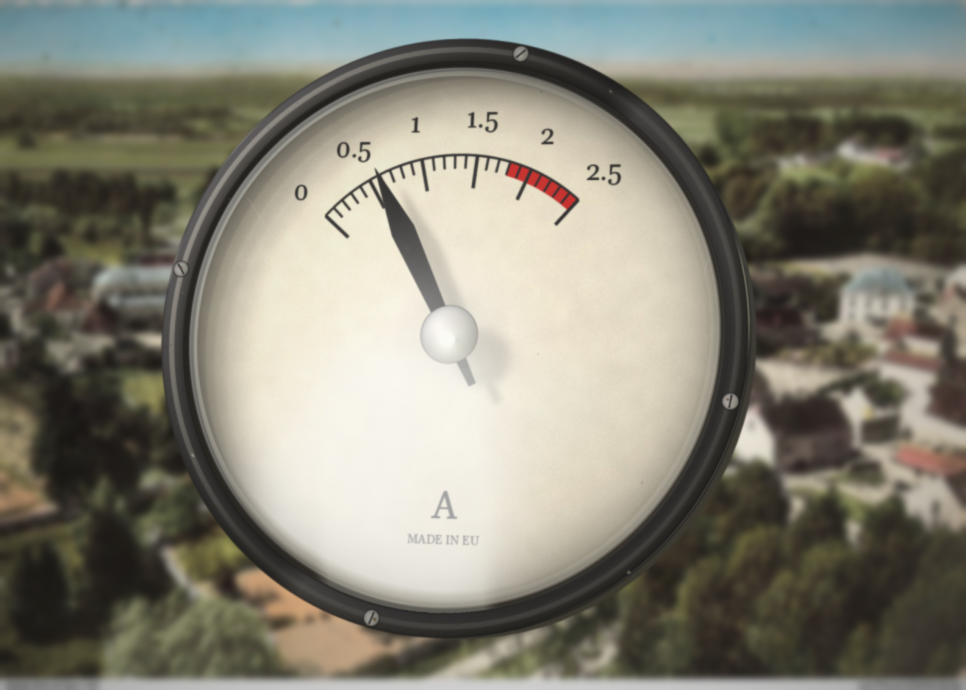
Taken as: 0.6
